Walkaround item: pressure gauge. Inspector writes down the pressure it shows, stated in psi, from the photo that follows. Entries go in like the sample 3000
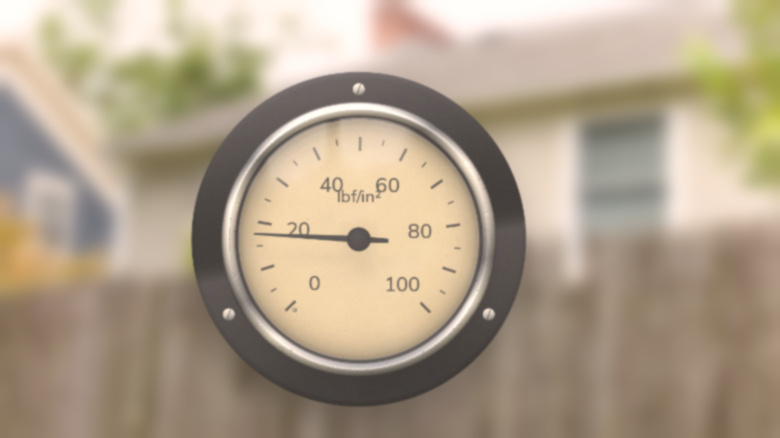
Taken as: 17.5
